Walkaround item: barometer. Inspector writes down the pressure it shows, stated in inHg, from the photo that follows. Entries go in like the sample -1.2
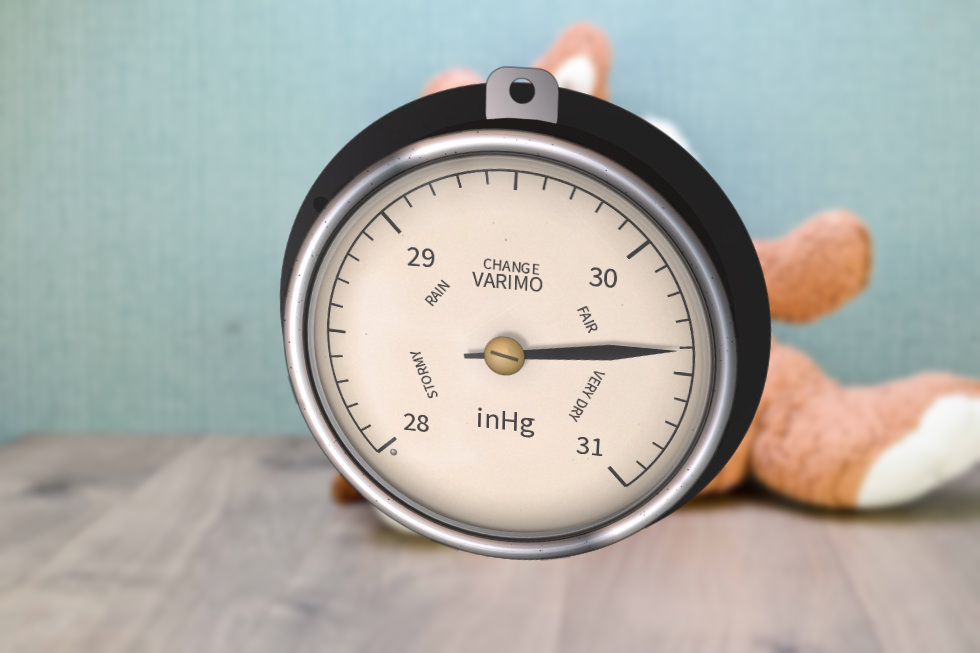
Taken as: 30.4
